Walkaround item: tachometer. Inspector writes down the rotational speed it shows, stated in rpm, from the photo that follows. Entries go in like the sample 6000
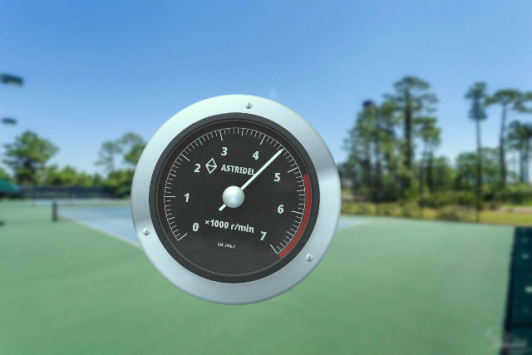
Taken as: 4500
